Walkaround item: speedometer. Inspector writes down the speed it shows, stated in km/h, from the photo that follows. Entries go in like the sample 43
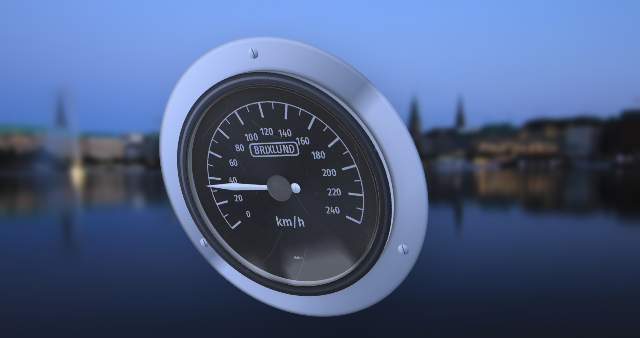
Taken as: 35
